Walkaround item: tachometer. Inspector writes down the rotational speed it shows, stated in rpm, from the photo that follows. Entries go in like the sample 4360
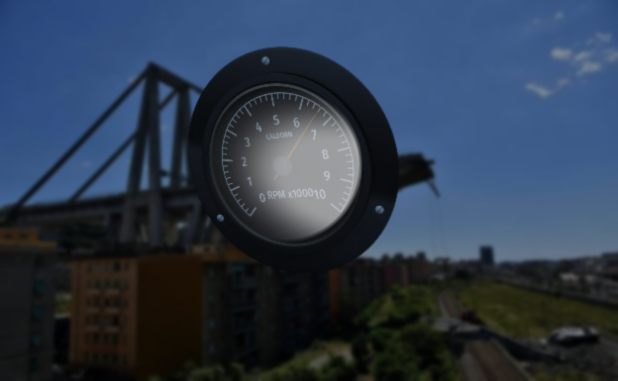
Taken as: 6600
